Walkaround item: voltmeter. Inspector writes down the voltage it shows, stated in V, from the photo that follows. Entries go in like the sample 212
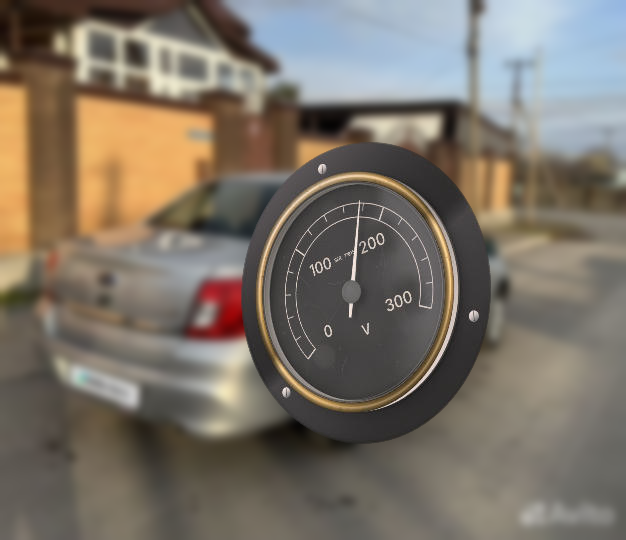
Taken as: 180
